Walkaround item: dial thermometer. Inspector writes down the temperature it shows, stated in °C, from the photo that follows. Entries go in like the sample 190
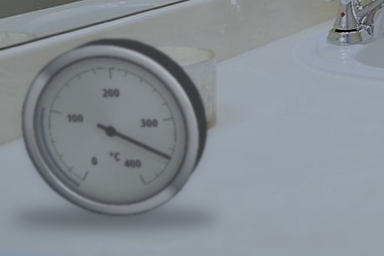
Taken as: 350
